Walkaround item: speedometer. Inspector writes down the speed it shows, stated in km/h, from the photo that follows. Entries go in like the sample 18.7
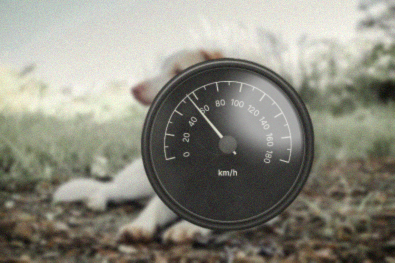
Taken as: 55
